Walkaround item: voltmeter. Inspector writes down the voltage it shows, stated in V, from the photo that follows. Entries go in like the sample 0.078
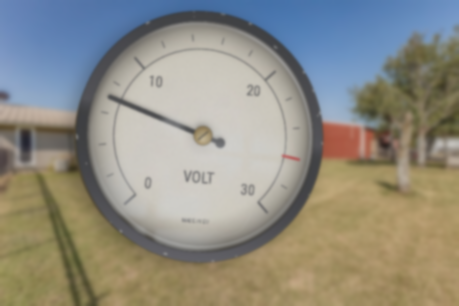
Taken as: 7
